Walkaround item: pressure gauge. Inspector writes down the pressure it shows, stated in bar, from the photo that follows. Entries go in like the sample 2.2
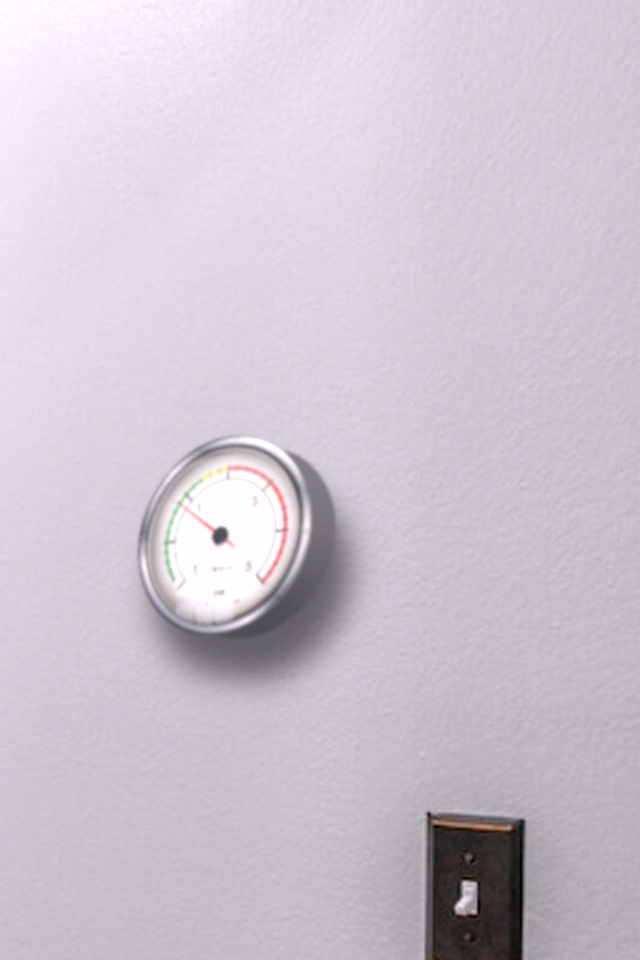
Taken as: 0.8
